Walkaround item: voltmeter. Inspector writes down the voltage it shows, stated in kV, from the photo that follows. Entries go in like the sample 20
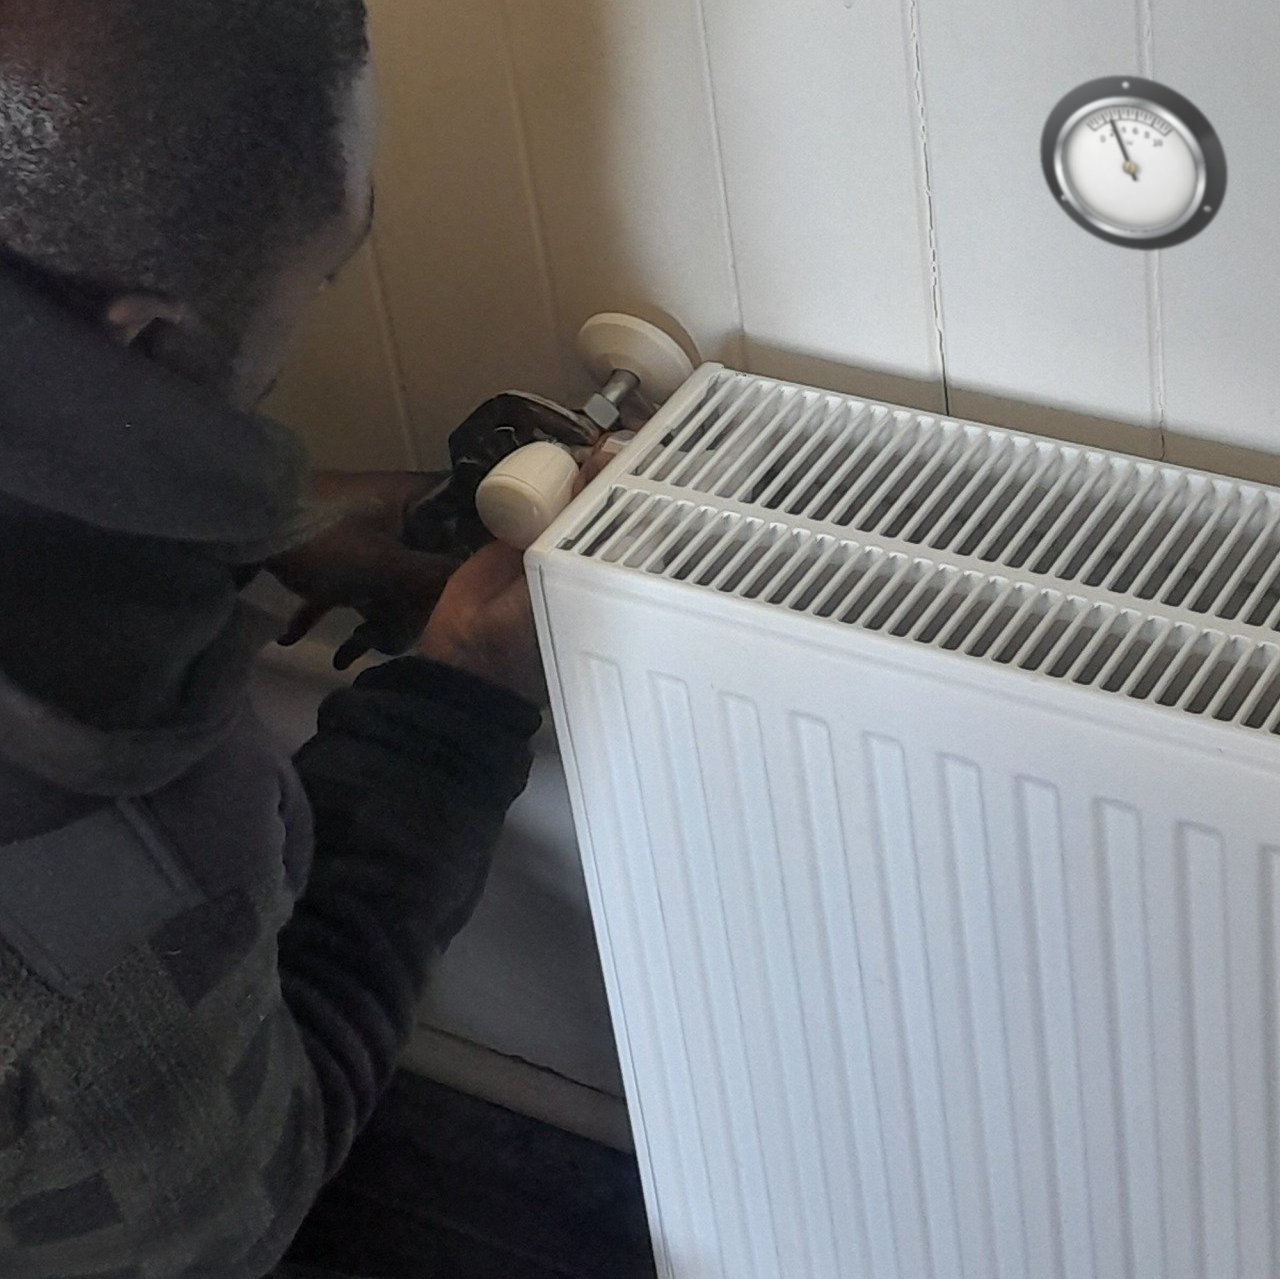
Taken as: 3
